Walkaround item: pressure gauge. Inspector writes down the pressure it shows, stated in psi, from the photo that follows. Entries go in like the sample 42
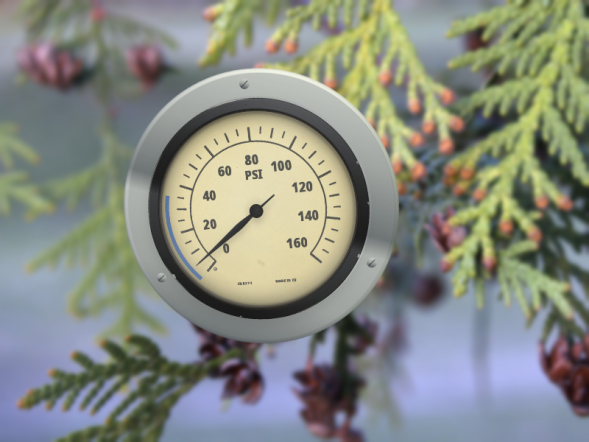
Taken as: 5
